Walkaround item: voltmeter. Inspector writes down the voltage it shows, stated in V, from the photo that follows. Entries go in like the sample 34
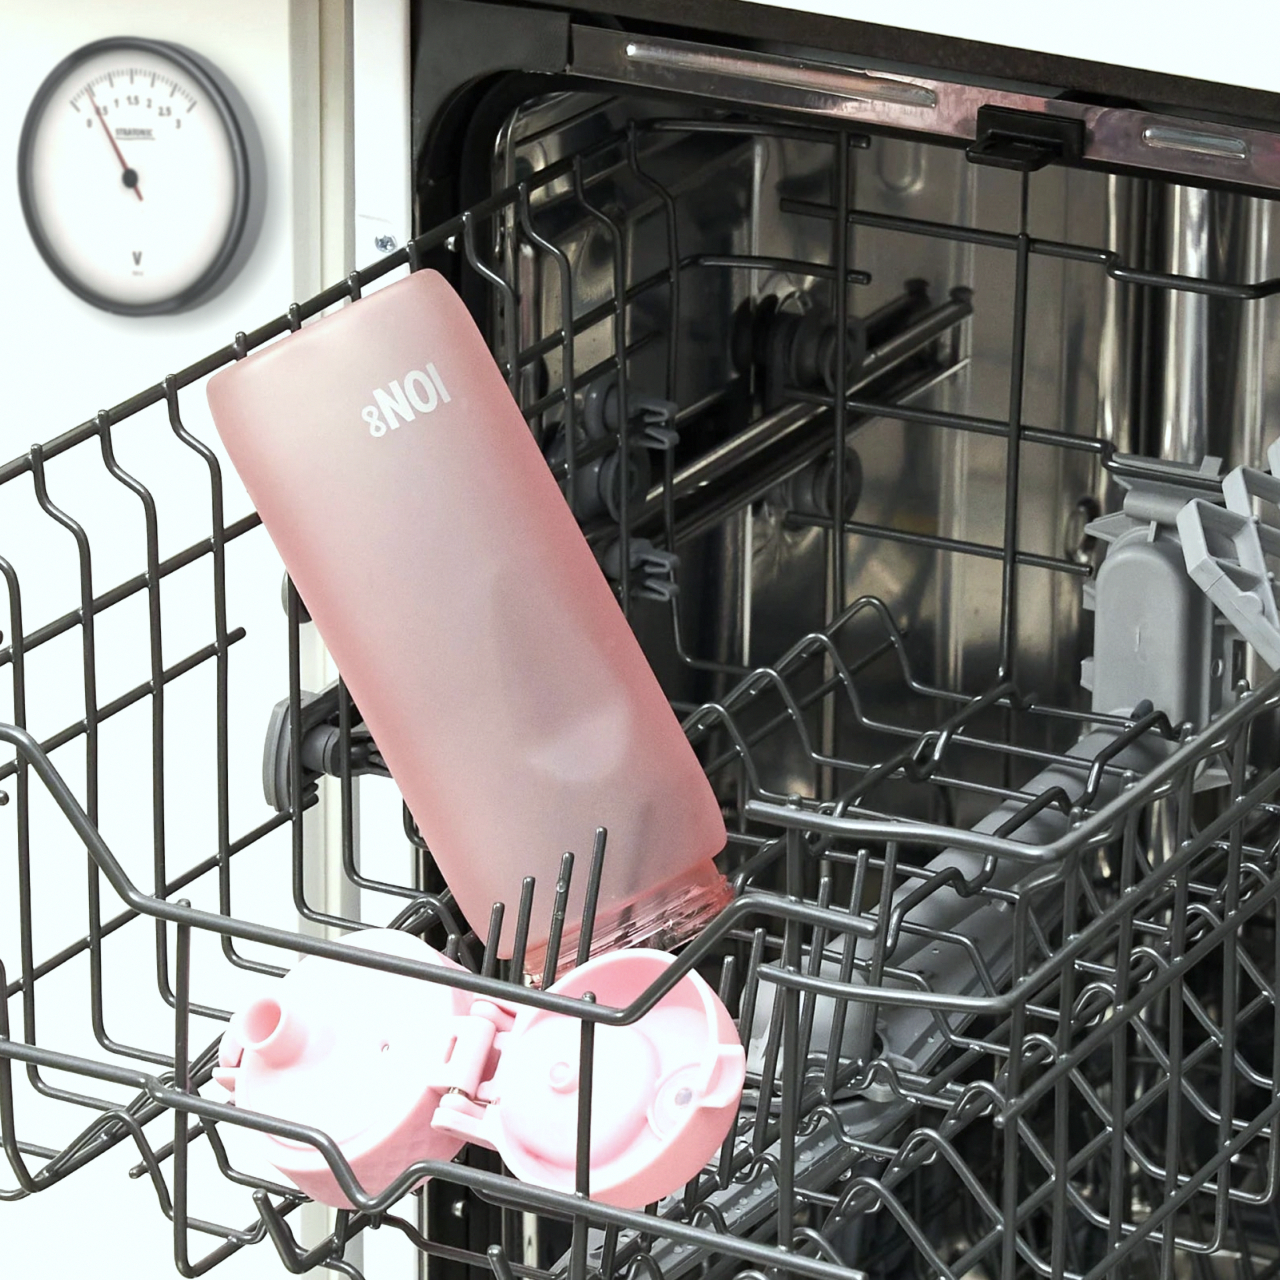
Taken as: 0.5
